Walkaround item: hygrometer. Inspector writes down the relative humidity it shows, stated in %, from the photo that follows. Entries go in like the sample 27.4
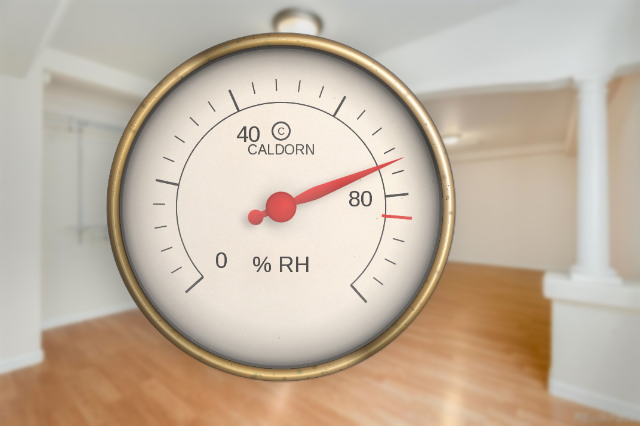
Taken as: 74
